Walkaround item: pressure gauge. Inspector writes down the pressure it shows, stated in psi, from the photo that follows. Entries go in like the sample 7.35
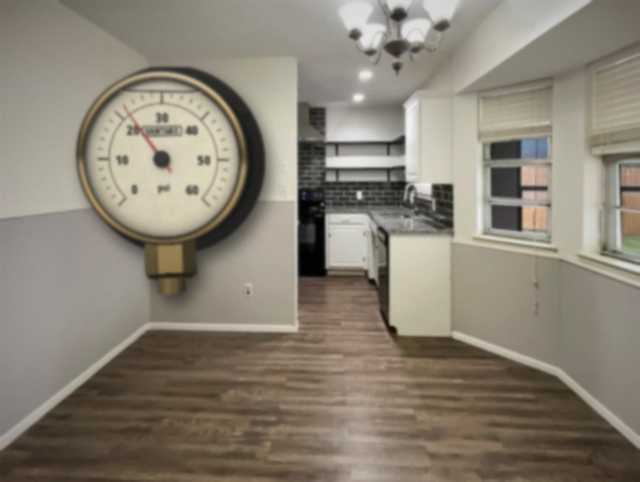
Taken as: 22
